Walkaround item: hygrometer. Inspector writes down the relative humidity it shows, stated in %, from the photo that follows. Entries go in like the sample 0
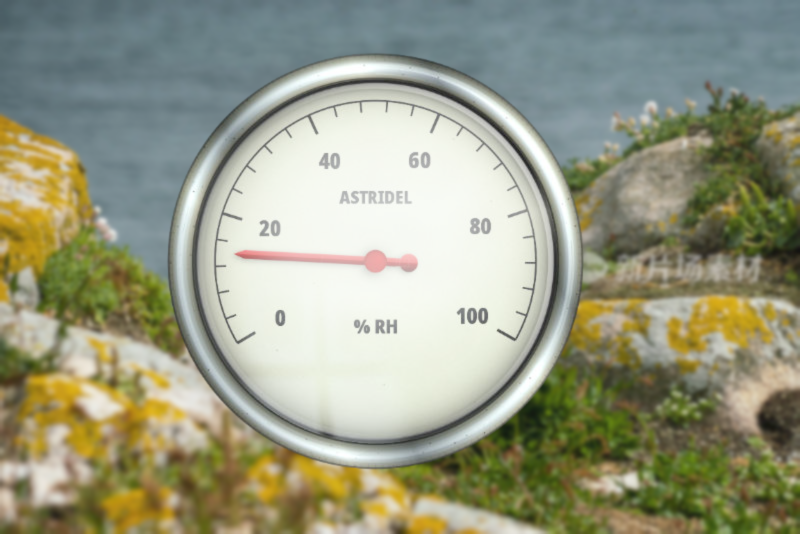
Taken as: 14
